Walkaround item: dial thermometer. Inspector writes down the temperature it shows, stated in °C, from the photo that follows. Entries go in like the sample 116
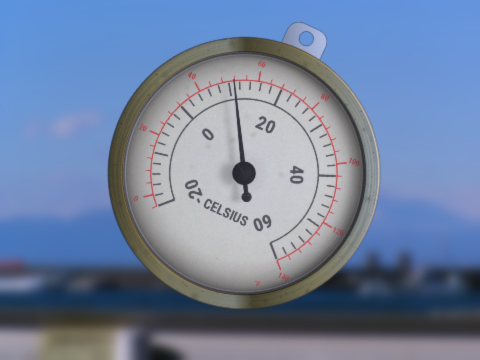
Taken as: 11
